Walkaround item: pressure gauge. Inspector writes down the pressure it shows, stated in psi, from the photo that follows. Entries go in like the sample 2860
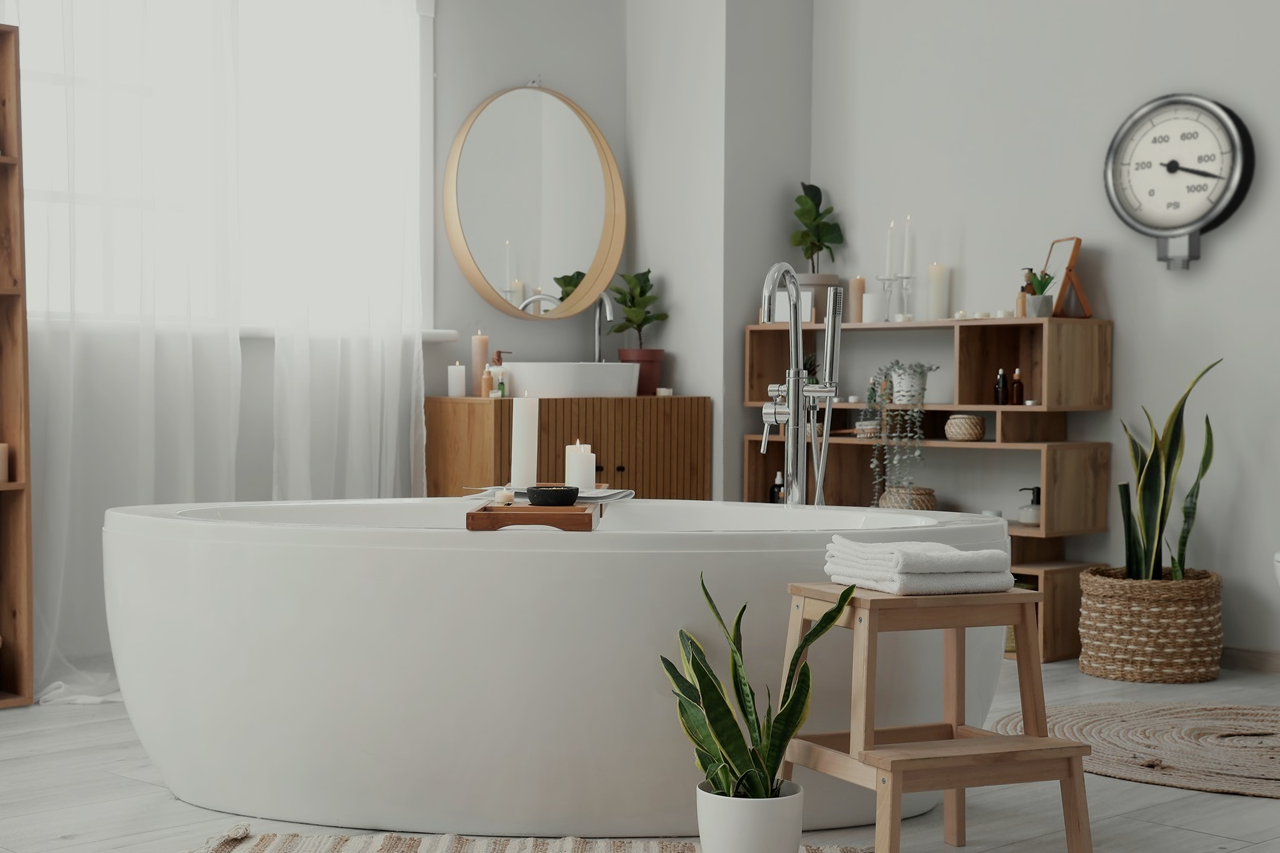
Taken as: 900
